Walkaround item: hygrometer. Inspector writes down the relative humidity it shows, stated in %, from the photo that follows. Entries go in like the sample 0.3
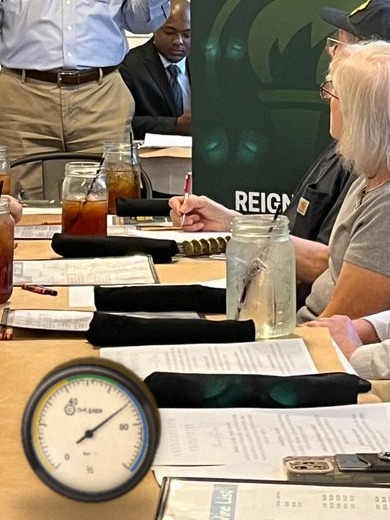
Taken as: 70
